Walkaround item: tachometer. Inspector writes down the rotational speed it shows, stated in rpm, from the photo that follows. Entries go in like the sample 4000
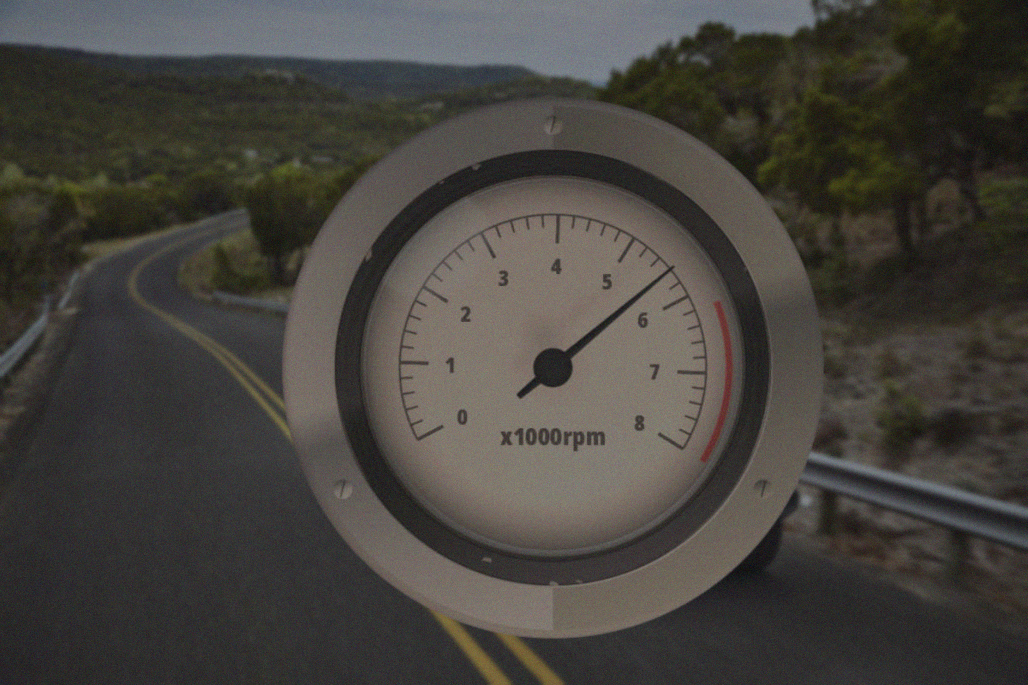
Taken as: 5600
